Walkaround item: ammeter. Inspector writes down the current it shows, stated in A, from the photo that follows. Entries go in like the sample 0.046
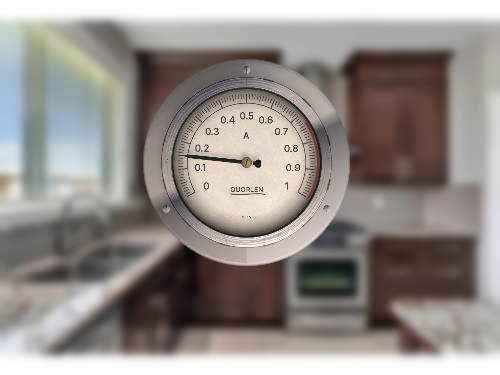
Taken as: 0.15
